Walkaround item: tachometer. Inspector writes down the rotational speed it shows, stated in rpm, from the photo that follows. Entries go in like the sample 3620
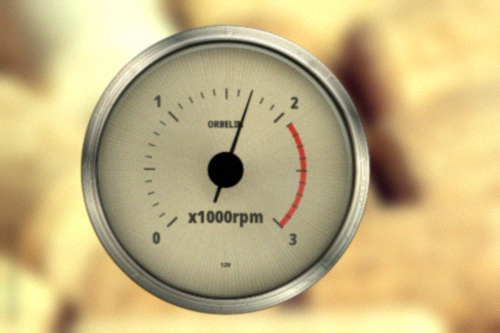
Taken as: 1700
